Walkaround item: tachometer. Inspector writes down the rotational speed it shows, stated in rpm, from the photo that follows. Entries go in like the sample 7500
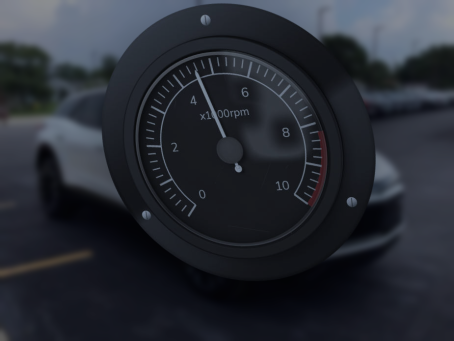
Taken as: 4600
